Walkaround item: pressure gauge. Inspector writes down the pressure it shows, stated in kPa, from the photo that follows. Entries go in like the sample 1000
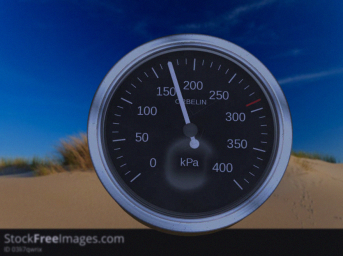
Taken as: 170
